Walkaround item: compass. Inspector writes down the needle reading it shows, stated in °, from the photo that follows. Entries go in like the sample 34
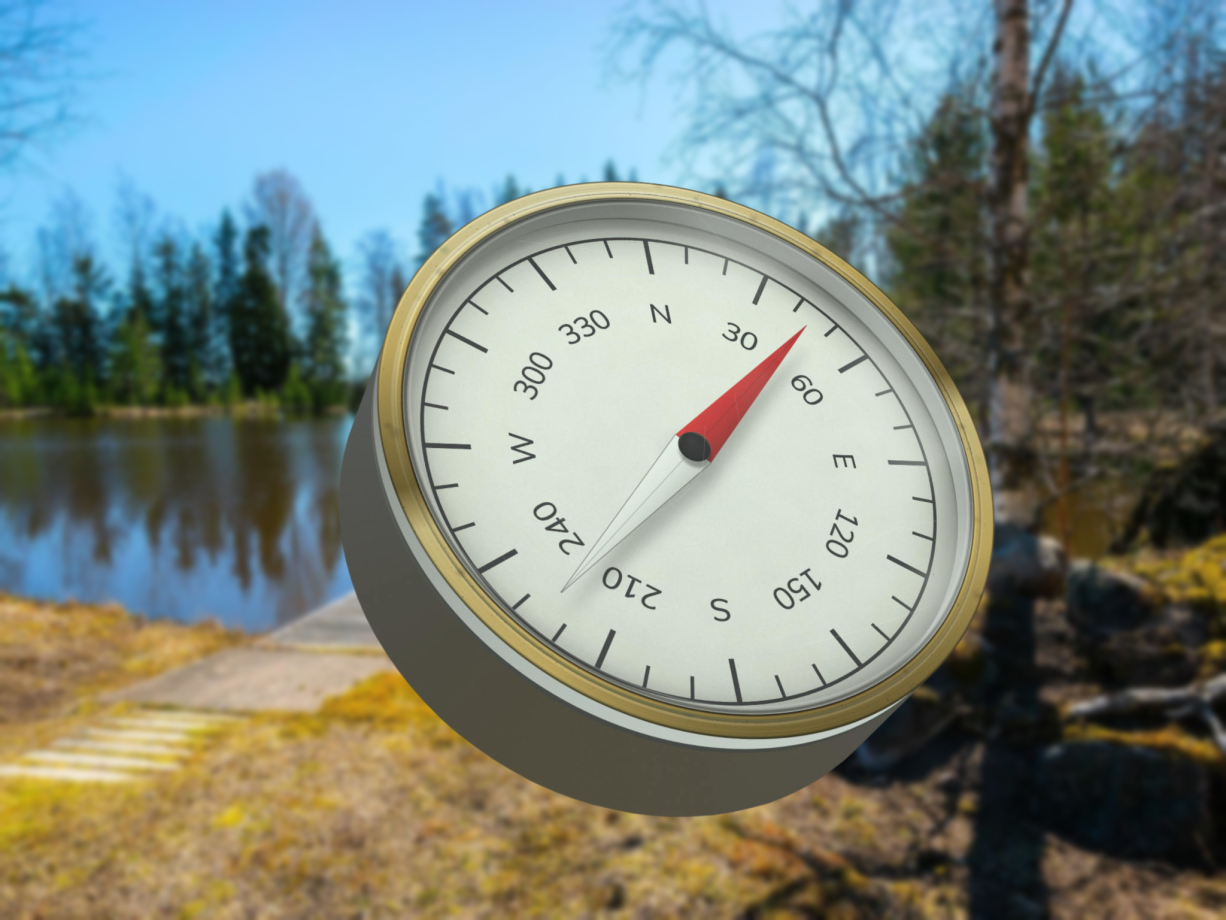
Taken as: 45
